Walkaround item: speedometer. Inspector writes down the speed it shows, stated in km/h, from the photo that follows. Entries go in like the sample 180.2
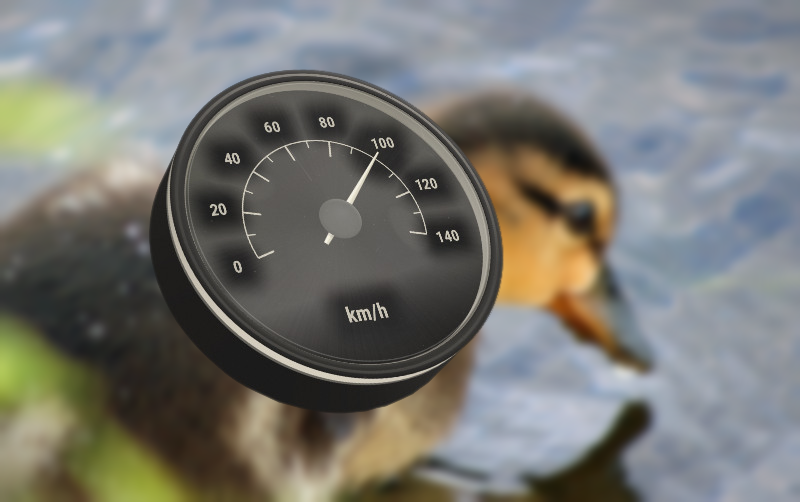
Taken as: 100
